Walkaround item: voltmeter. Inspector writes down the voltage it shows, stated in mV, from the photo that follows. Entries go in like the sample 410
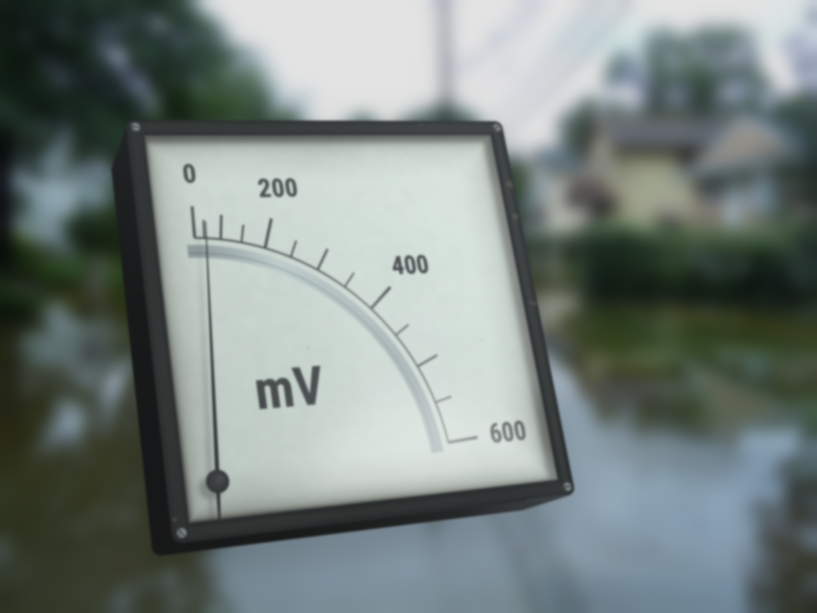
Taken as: 50
